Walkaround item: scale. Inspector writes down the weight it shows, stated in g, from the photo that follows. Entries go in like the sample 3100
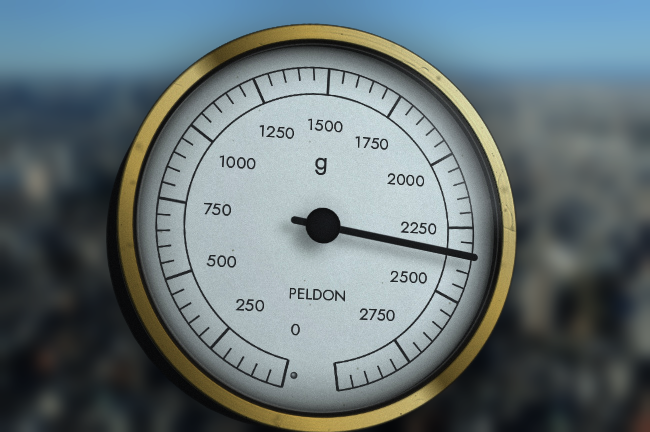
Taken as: 2350
